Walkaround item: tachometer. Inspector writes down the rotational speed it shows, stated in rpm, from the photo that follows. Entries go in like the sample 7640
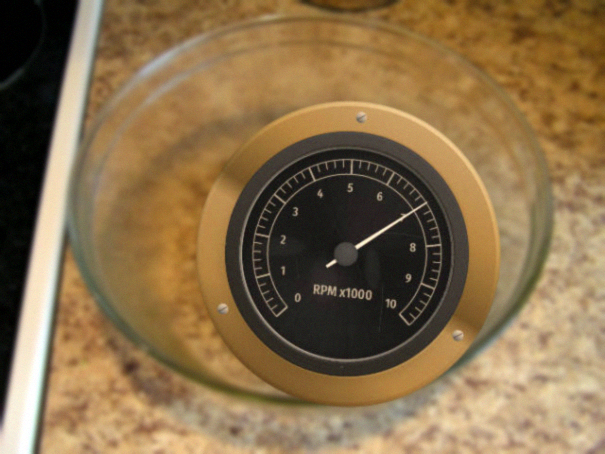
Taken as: 7000
